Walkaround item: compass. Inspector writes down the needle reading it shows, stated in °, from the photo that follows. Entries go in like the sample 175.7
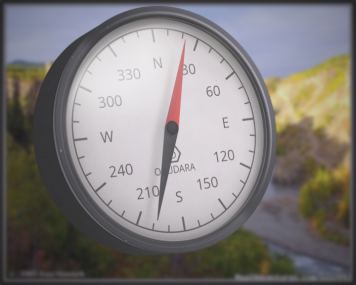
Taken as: 20
